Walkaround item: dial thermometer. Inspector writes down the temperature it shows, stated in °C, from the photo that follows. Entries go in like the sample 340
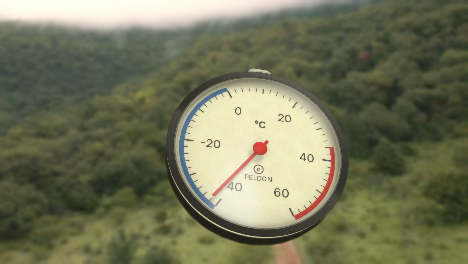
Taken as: -38
